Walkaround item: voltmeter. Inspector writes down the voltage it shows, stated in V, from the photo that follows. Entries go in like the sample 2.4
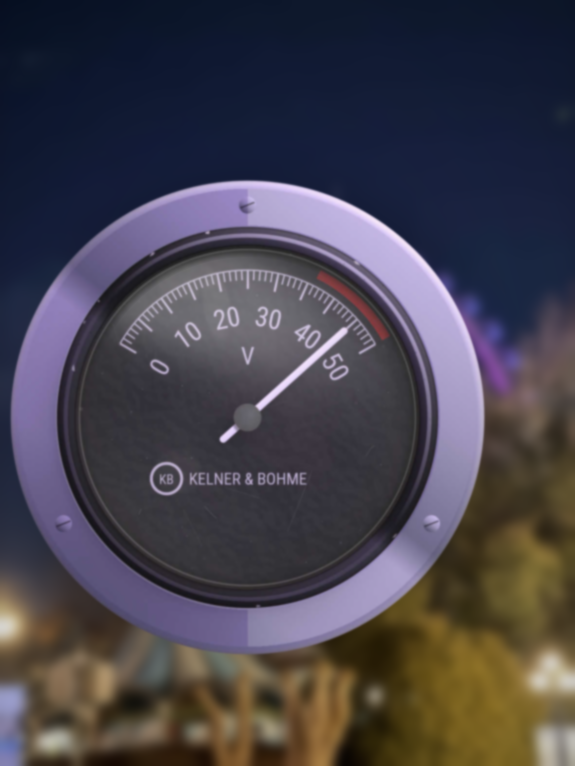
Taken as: 45
